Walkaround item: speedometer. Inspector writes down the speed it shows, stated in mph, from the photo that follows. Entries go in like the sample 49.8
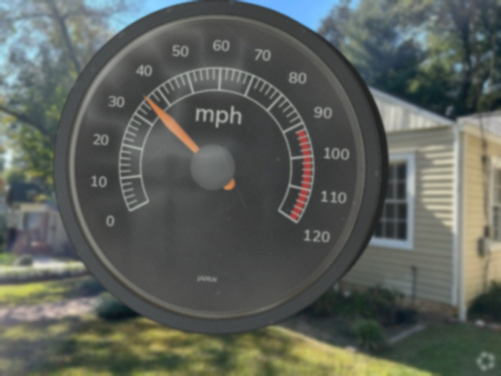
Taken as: 36
